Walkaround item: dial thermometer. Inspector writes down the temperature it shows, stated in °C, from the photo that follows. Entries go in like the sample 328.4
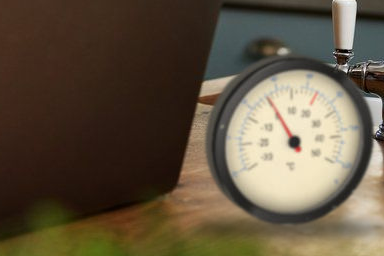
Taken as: 0
